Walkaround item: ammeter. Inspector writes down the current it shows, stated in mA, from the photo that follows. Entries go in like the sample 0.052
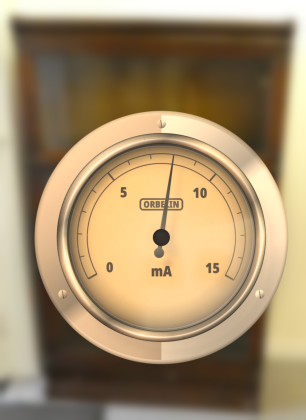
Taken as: 8
